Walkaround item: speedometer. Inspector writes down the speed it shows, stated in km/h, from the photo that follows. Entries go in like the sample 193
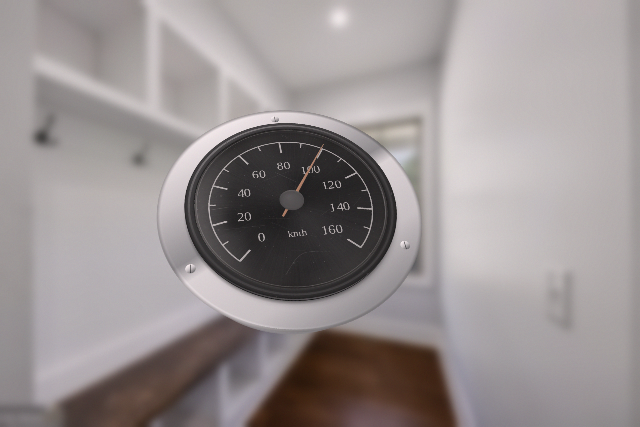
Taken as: 100
